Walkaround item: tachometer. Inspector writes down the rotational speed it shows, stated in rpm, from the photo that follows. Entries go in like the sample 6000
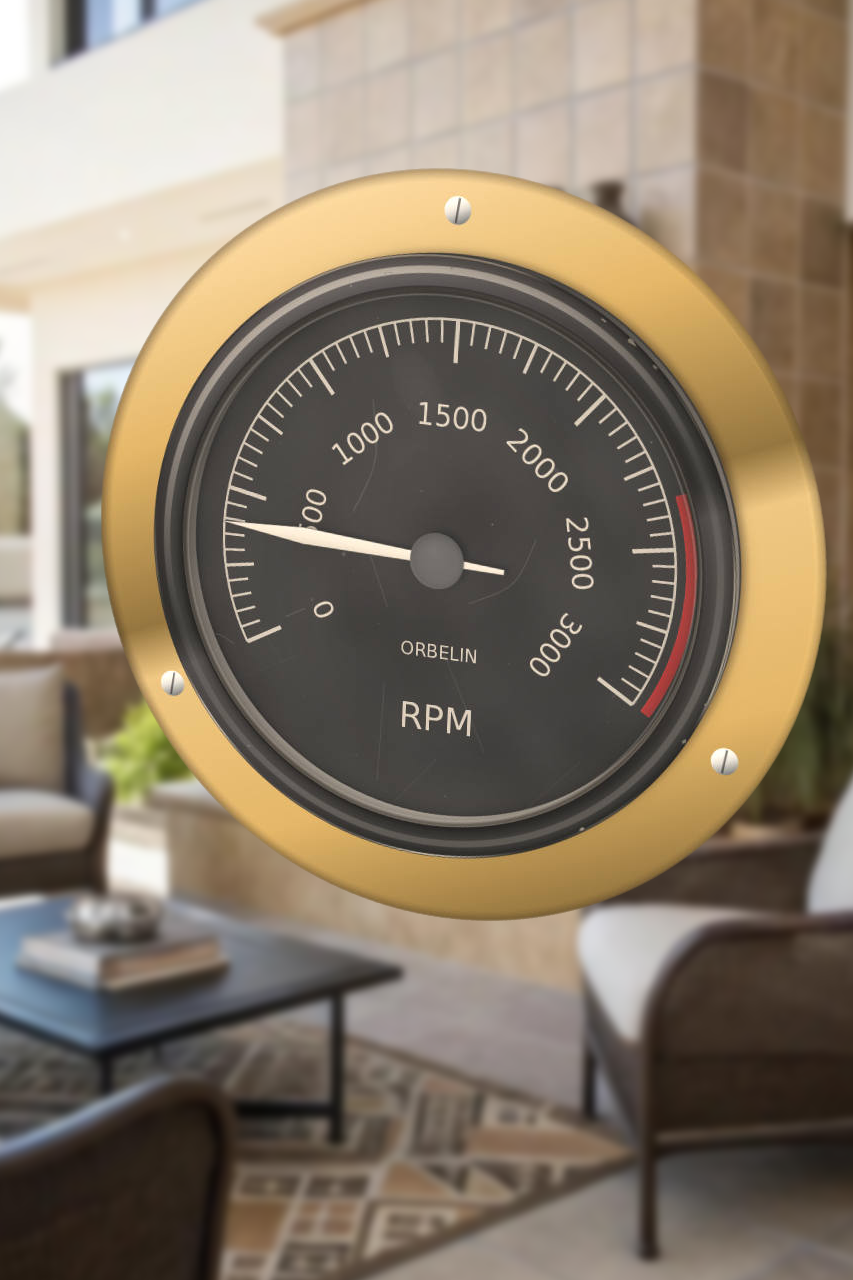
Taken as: 400
